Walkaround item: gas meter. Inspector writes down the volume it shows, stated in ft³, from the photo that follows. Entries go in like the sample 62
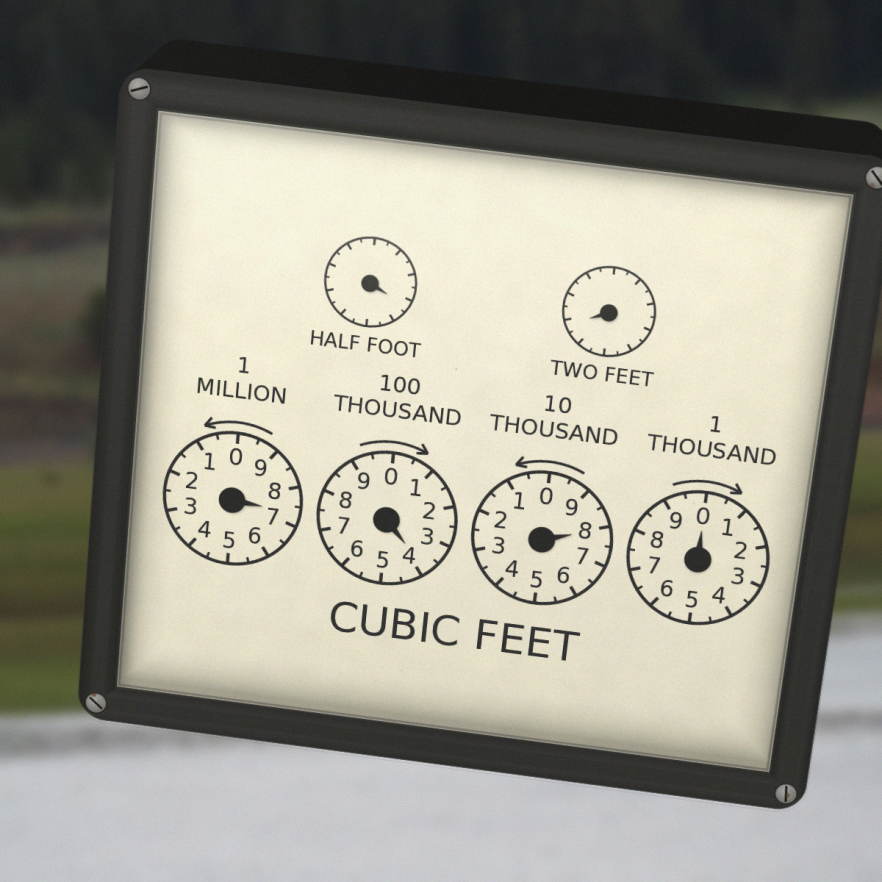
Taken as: 738000
